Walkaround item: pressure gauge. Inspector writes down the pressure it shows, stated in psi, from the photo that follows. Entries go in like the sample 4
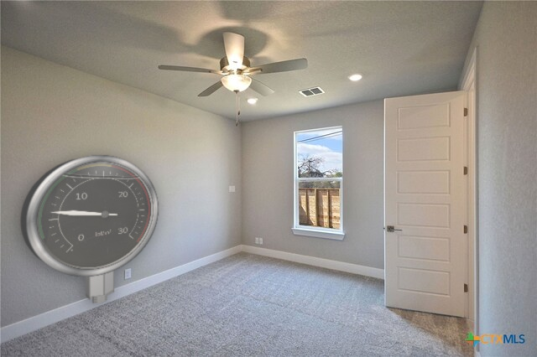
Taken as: 6
